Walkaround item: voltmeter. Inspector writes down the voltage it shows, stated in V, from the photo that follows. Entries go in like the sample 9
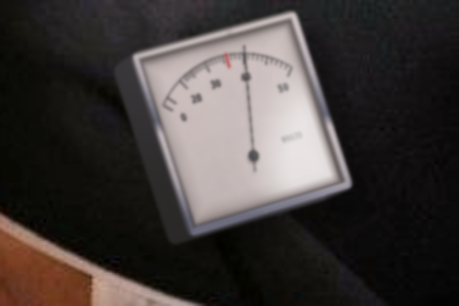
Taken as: 40
